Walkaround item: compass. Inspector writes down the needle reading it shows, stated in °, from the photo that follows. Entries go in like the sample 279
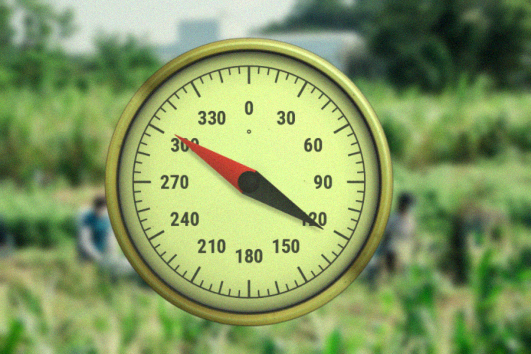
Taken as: 302.5
